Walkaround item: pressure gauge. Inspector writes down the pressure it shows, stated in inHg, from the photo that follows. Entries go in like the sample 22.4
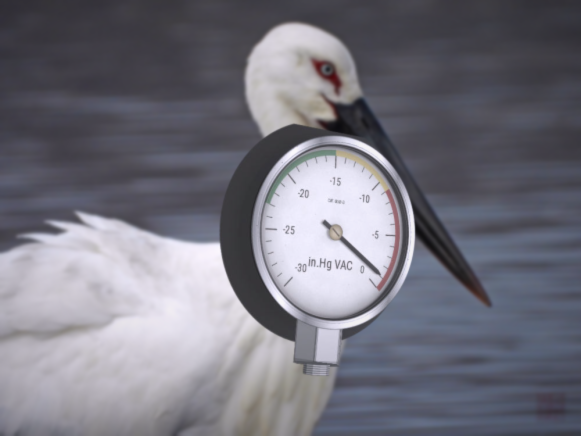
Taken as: -1
